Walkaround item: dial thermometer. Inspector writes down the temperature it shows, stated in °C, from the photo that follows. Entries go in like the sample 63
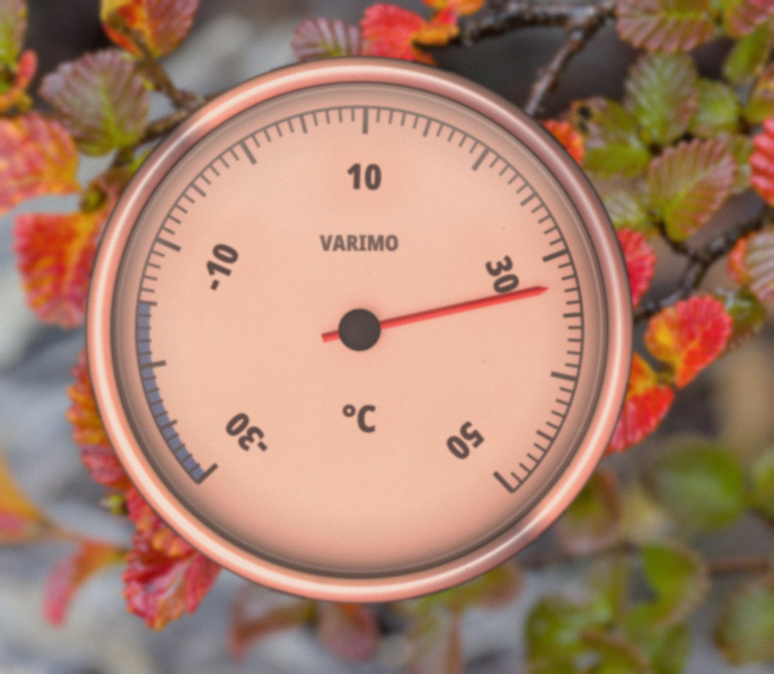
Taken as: 32.5
